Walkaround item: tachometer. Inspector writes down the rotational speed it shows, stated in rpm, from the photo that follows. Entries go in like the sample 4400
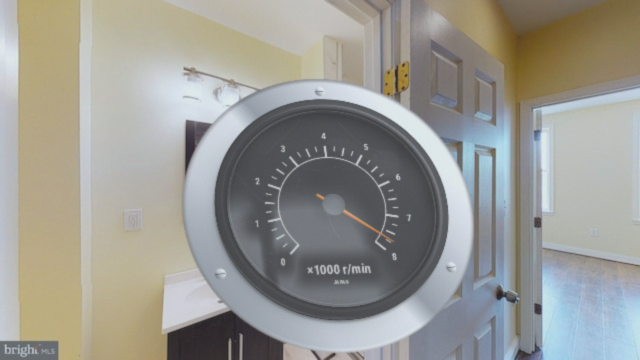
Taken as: 7750
